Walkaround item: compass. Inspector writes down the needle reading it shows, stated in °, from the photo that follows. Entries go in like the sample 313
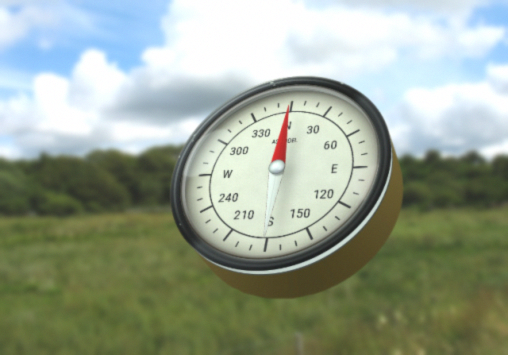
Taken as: 0
